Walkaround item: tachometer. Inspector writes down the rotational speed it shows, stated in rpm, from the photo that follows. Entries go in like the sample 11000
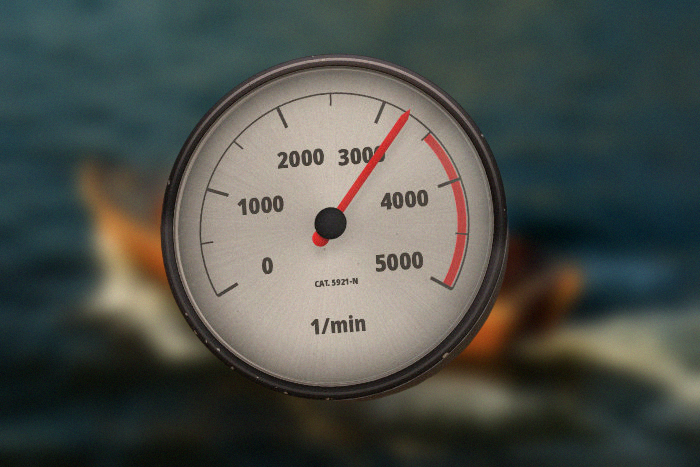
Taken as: 3250
